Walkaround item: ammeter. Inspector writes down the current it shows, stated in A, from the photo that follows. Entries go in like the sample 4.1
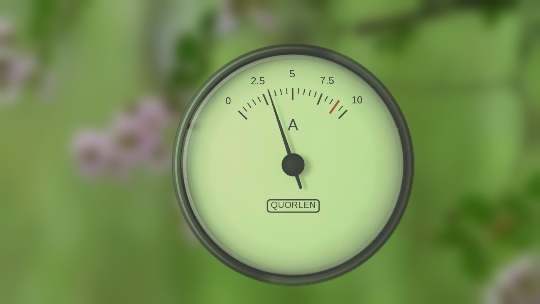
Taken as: 3
